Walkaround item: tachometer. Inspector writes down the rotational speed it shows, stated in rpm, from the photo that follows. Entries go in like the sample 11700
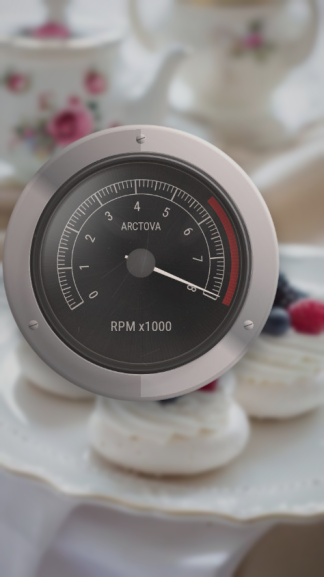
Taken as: 7900
